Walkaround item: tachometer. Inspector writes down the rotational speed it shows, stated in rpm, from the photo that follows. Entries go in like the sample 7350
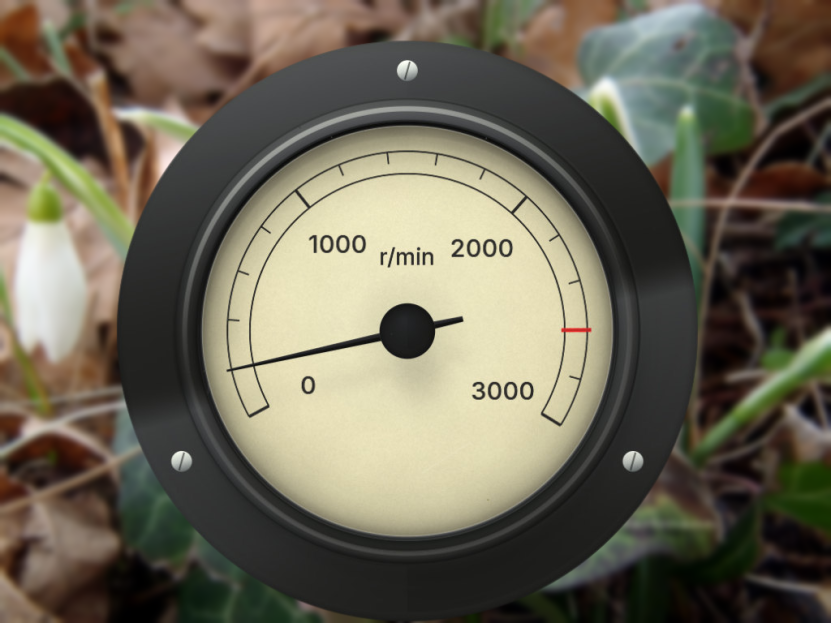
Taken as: 200
